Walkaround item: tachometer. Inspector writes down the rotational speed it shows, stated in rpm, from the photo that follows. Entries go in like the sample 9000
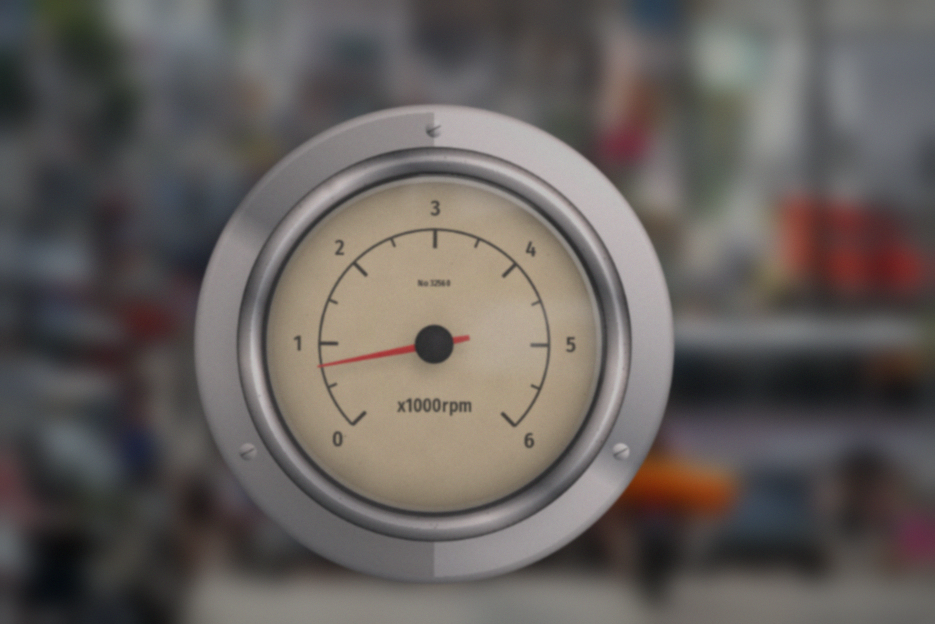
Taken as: 750
